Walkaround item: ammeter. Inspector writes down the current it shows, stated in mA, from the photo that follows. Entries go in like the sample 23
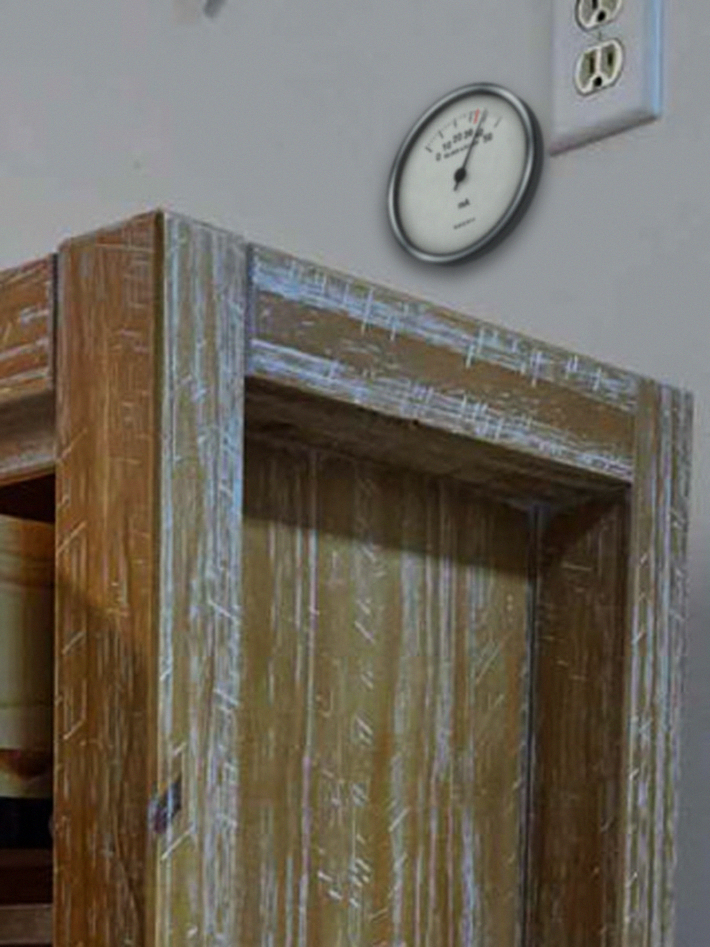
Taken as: 40
